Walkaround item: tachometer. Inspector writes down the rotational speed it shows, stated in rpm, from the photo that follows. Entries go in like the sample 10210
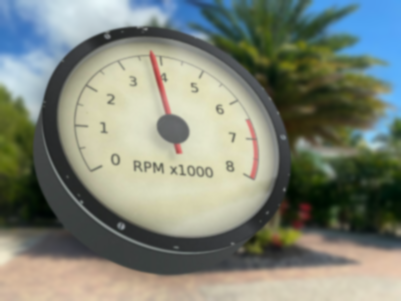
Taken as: 3750
